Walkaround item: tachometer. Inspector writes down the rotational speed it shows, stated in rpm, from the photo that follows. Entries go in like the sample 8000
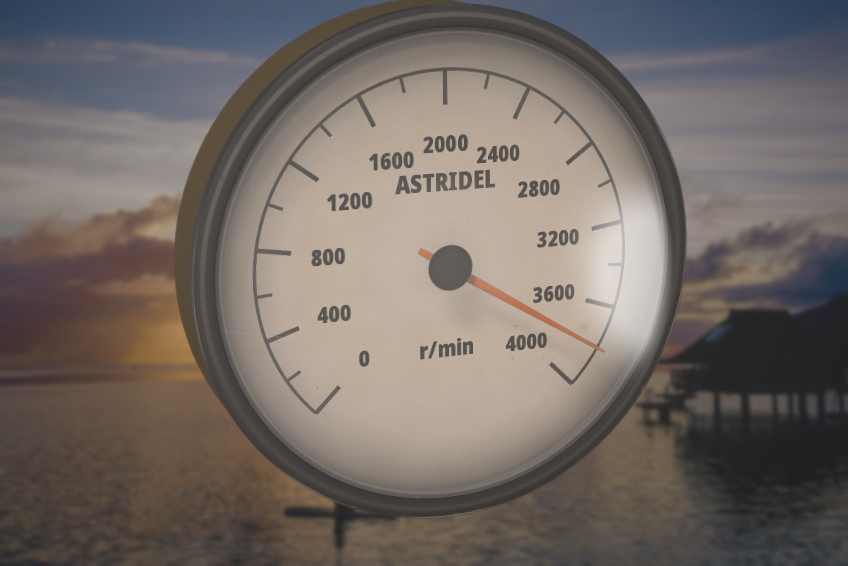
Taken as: 3800
